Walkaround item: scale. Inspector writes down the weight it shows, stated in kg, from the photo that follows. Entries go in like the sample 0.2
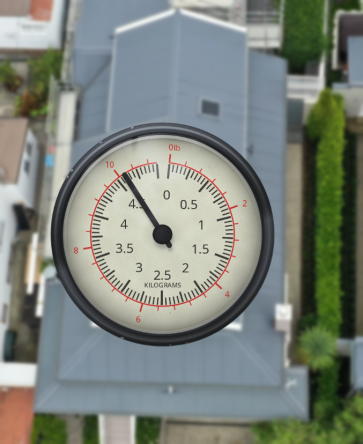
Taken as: 4.6
